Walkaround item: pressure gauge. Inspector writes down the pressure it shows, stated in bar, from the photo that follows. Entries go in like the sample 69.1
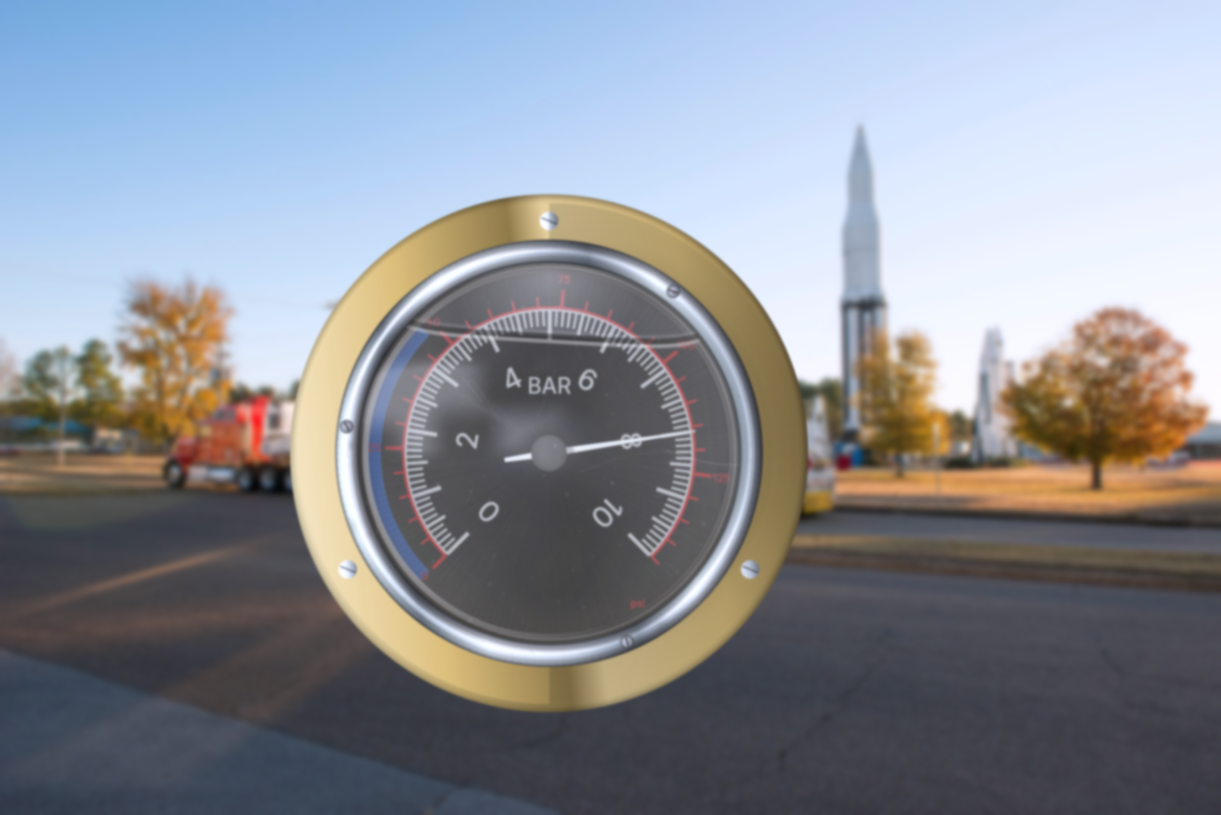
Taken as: 8
